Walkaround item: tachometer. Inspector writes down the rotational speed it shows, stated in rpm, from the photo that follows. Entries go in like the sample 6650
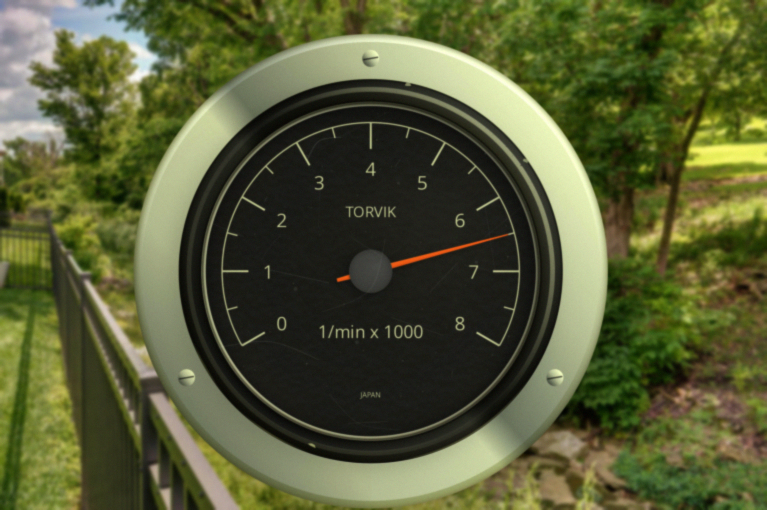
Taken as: 6500
